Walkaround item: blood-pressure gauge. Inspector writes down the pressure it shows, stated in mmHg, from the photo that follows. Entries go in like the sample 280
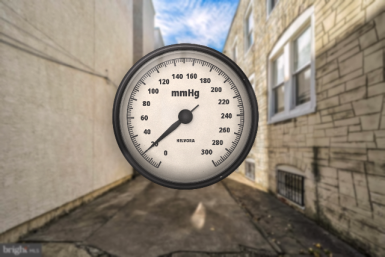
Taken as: 20
